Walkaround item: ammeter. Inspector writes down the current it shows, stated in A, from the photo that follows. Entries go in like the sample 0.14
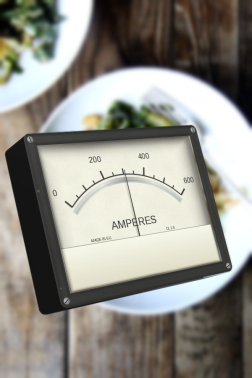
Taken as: 300
